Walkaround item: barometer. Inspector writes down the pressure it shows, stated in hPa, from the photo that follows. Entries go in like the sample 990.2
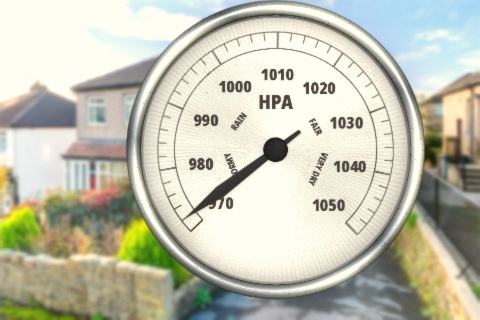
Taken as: 972
